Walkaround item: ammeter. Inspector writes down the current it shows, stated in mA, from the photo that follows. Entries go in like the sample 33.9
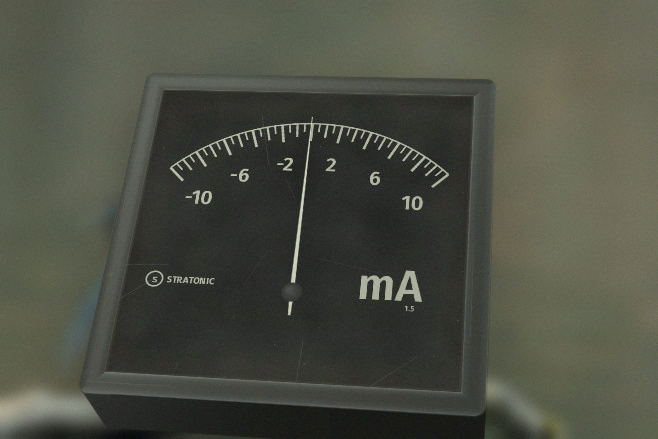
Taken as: 0
